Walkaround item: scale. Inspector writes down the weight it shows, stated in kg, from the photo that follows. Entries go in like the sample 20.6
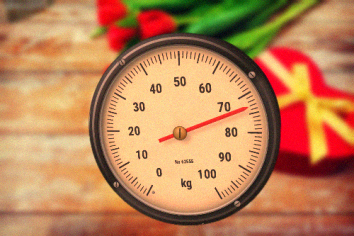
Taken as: 73
